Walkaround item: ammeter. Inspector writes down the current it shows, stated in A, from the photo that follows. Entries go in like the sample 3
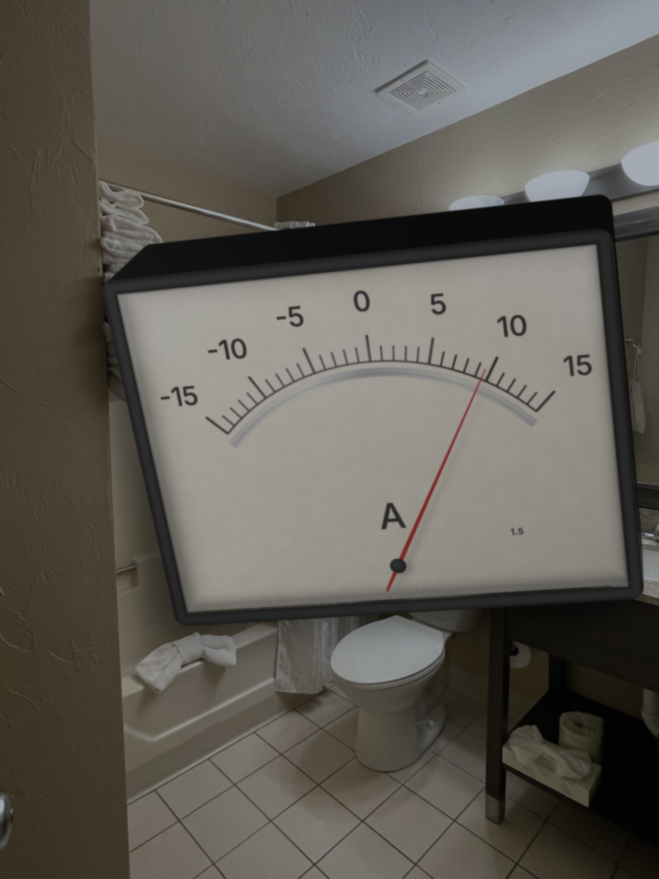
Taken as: 9.5
